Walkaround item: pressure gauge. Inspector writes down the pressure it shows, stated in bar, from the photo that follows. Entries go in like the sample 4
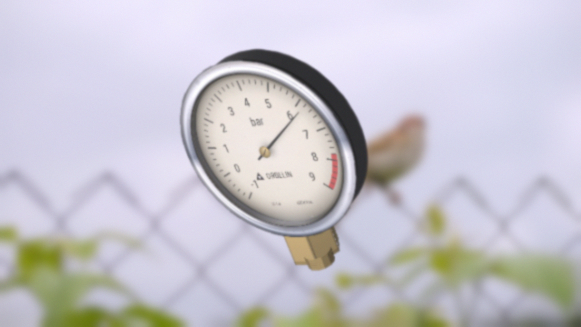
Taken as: 6.2
